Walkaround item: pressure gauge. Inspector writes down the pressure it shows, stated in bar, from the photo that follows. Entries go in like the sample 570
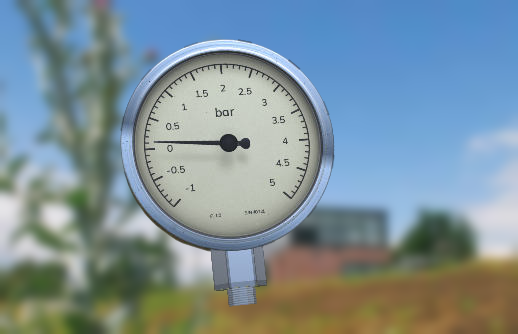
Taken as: 0.1
